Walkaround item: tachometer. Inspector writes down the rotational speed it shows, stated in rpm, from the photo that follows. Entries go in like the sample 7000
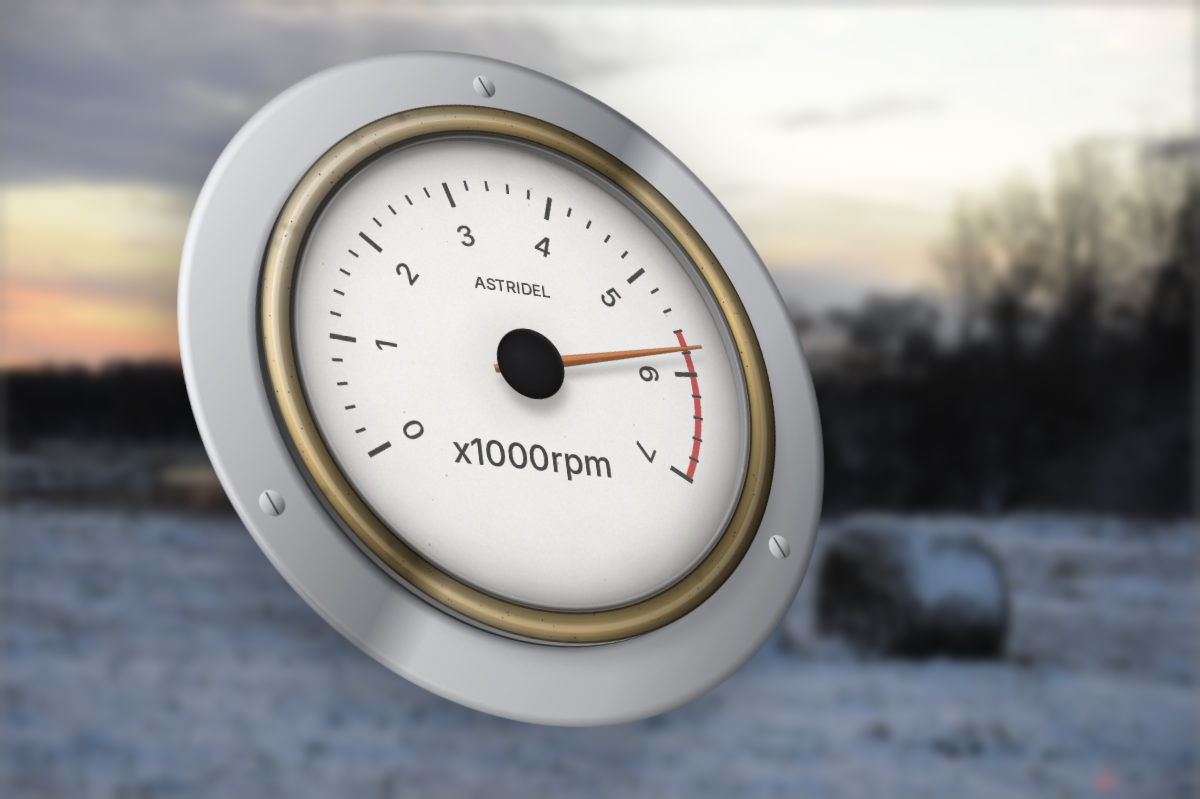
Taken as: 5800
